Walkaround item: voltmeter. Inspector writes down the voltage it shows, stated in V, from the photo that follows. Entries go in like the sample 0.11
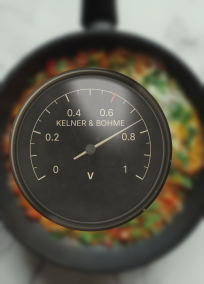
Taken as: 0.75
